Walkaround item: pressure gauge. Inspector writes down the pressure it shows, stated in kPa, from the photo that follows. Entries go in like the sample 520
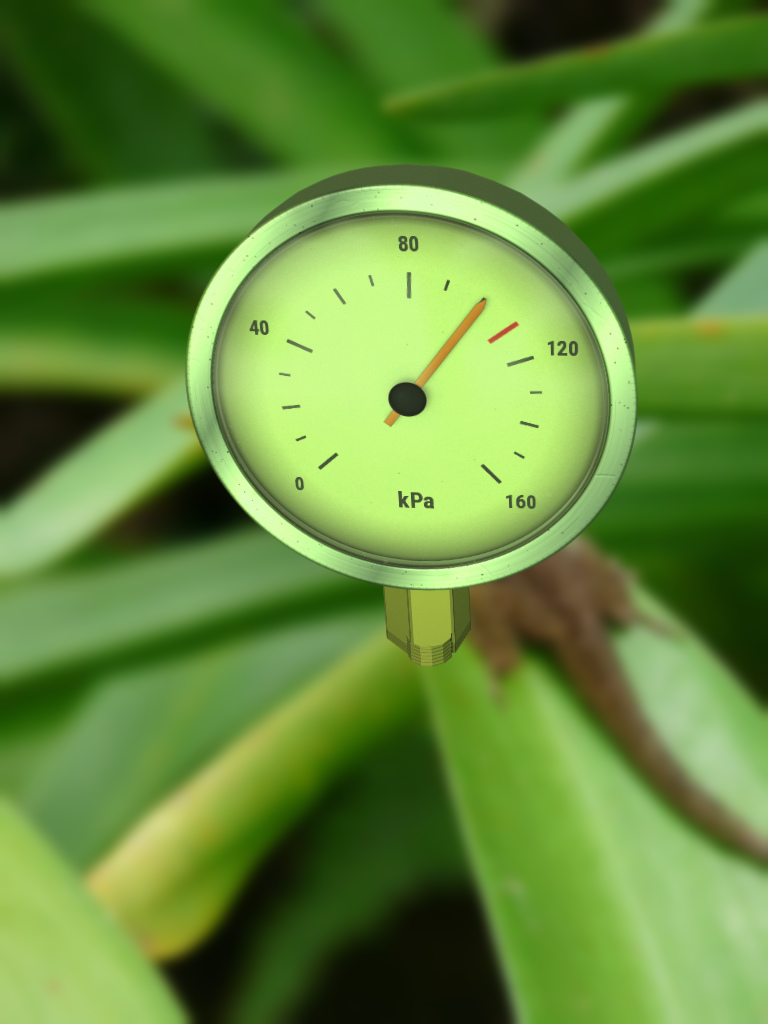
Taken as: 100
